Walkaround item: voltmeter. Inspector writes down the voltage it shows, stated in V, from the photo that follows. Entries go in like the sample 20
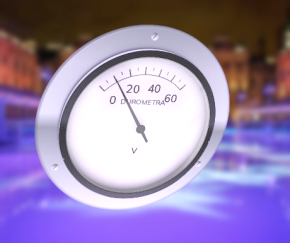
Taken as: 10
